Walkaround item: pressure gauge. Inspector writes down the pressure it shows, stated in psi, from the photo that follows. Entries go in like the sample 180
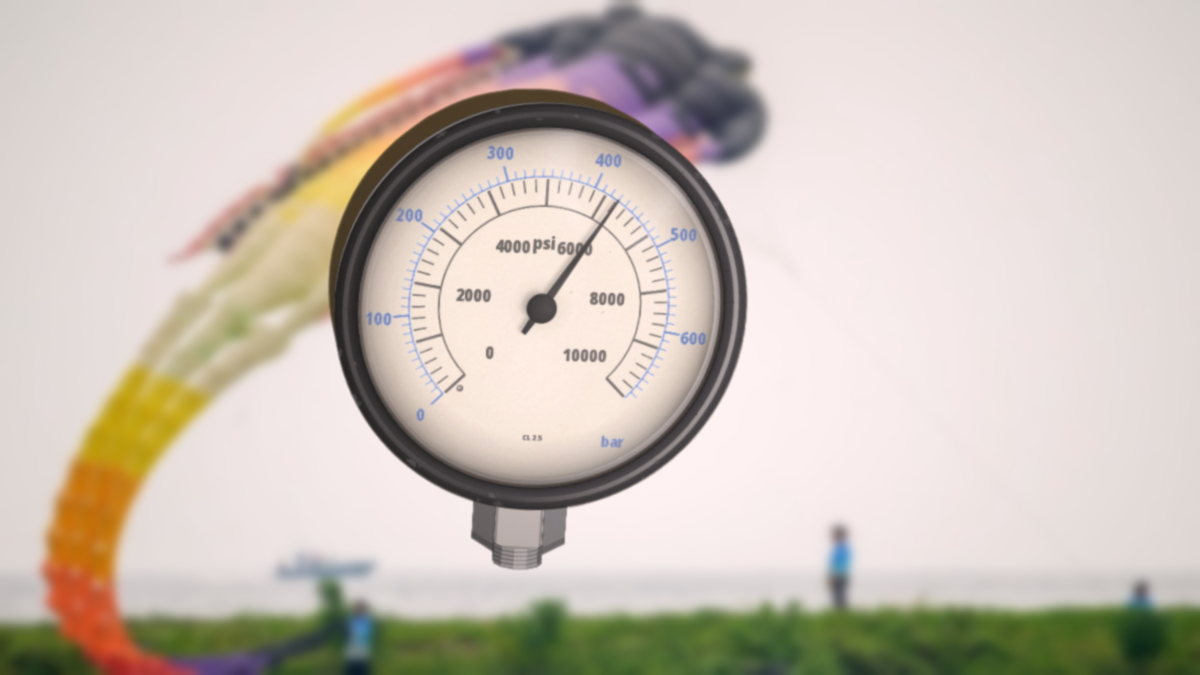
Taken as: 6200
